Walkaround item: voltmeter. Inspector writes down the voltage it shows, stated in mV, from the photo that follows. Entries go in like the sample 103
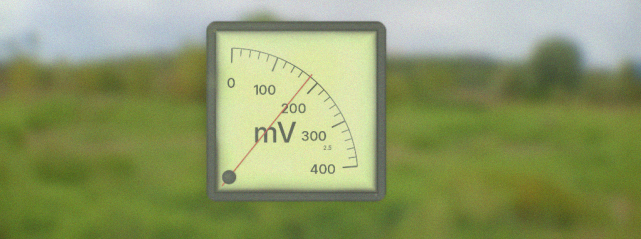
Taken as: 180
